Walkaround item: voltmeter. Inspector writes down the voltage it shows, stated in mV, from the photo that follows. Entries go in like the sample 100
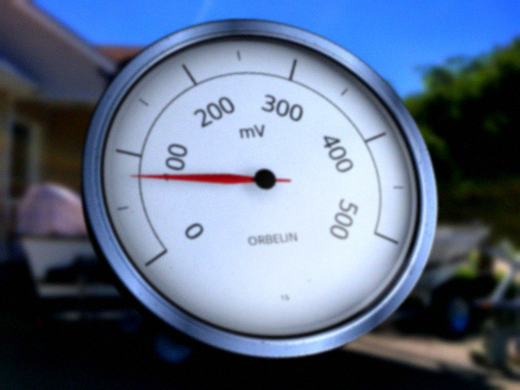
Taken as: 75
